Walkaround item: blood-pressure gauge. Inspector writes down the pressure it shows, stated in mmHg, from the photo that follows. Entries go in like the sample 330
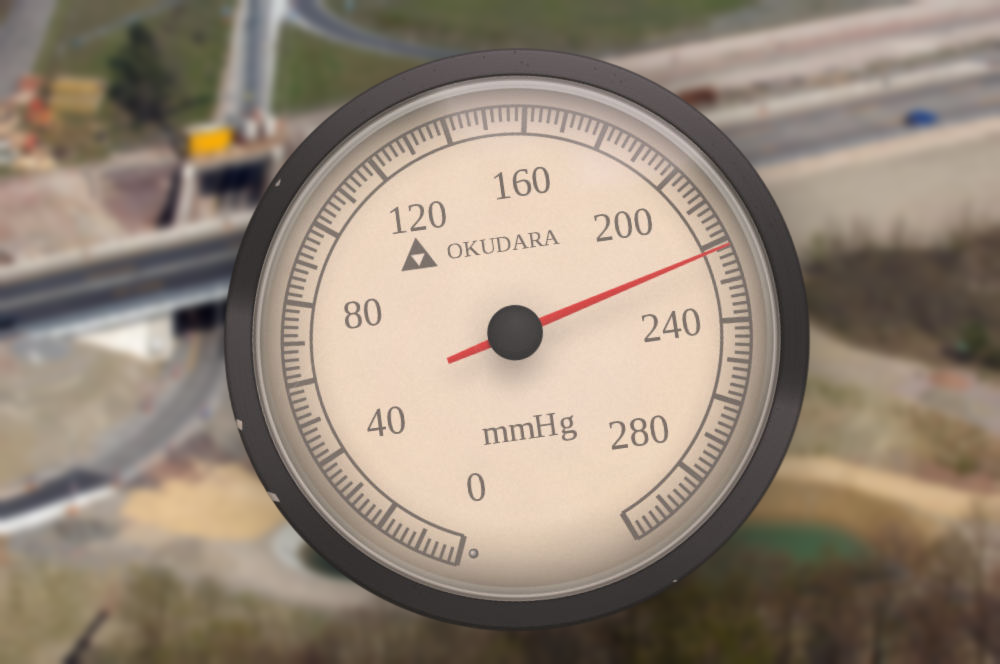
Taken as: 222
